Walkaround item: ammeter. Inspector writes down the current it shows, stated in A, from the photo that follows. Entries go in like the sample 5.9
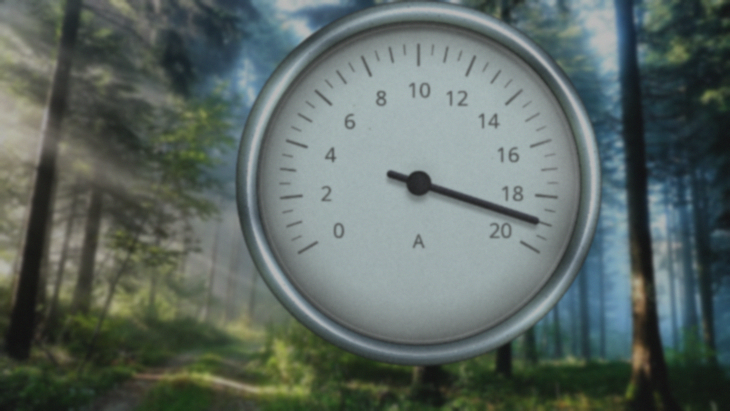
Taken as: 19
